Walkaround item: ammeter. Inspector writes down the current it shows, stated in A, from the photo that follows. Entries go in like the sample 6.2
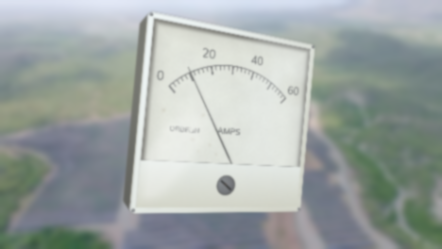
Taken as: 10
